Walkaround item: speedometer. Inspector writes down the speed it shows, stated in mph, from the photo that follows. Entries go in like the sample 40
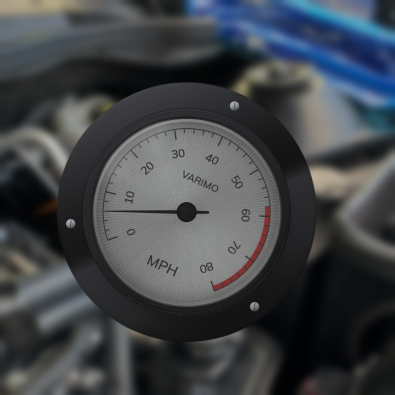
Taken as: 6
